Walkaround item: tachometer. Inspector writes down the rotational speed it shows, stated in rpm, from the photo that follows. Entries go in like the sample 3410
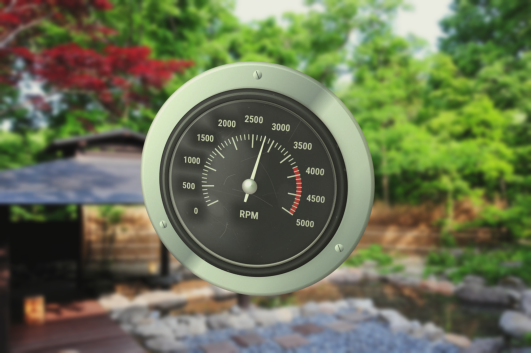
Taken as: 2800
